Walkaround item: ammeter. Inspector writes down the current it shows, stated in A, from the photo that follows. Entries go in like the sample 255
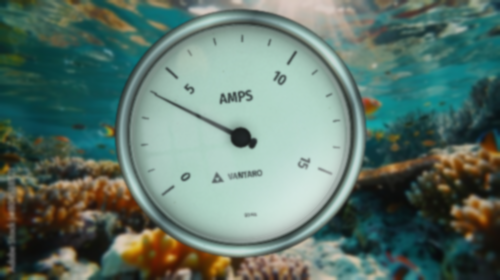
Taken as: 4
